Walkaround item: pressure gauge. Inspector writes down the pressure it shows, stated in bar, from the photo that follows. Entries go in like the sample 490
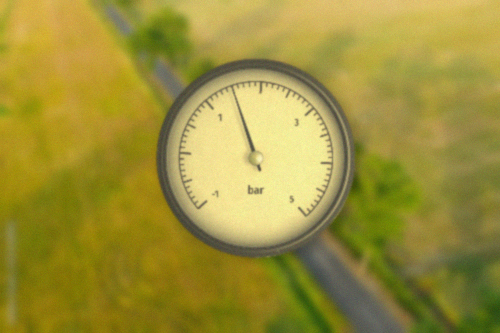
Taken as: 1.5
